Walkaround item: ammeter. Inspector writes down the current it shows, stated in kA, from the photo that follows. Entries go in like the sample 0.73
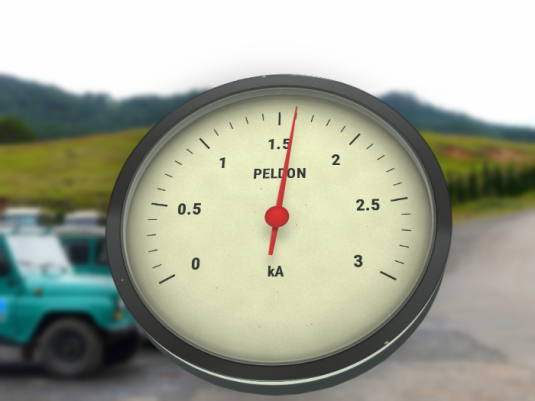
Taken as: 1.6
